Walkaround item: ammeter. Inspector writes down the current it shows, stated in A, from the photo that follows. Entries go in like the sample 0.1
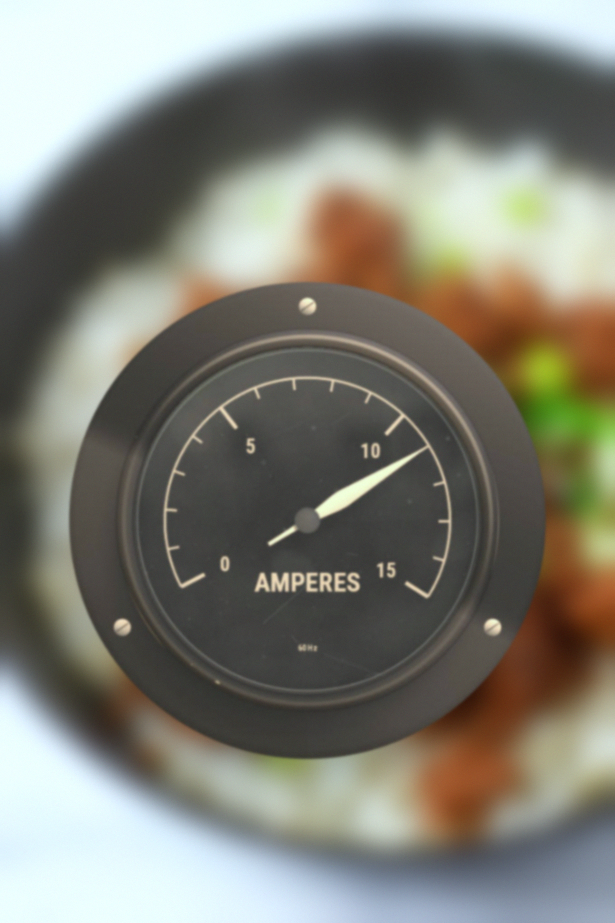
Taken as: 11
